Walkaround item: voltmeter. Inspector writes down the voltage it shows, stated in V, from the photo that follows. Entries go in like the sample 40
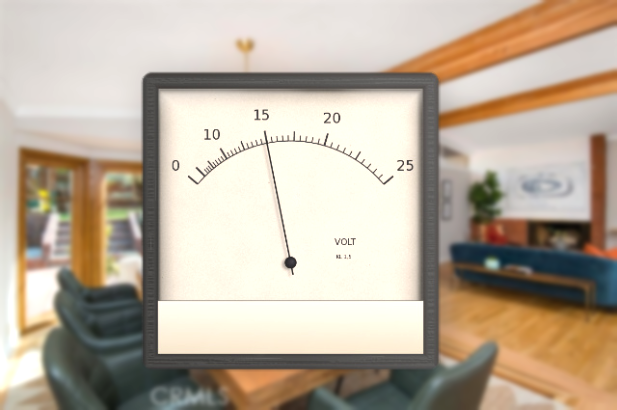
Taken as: 15
